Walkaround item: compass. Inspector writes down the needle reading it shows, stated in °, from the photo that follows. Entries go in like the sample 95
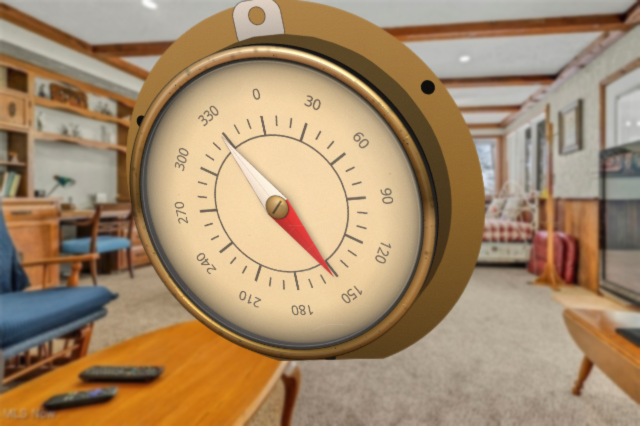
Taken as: 150
